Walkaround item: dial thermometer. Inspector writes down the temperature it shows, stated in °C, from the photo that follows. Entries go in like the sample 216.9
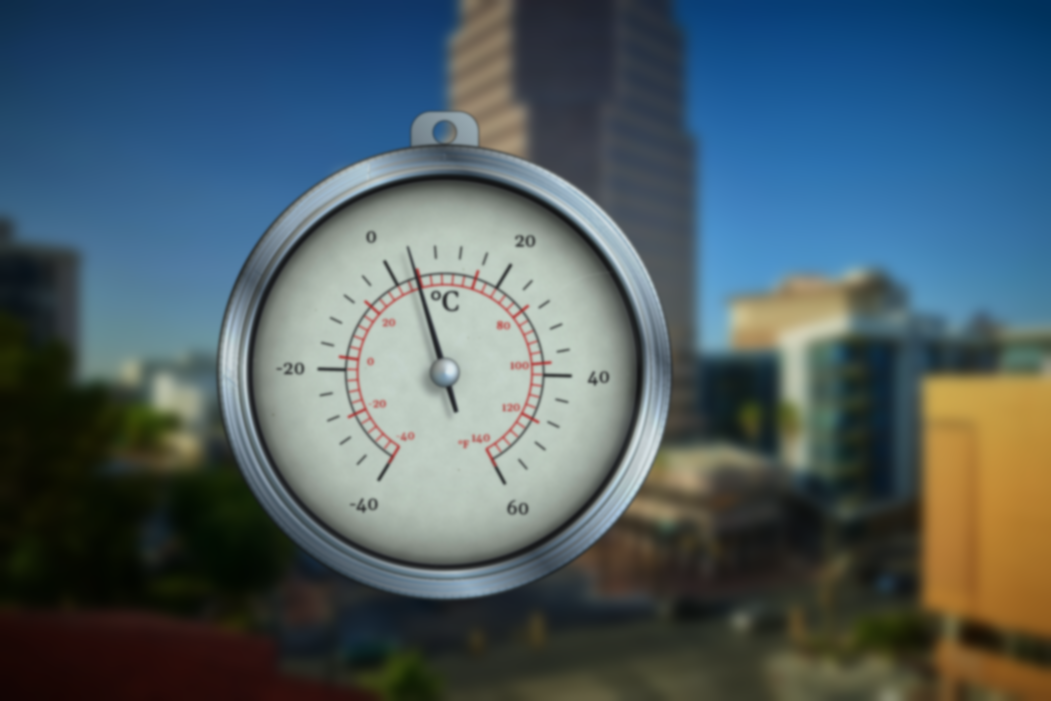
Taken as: 4
